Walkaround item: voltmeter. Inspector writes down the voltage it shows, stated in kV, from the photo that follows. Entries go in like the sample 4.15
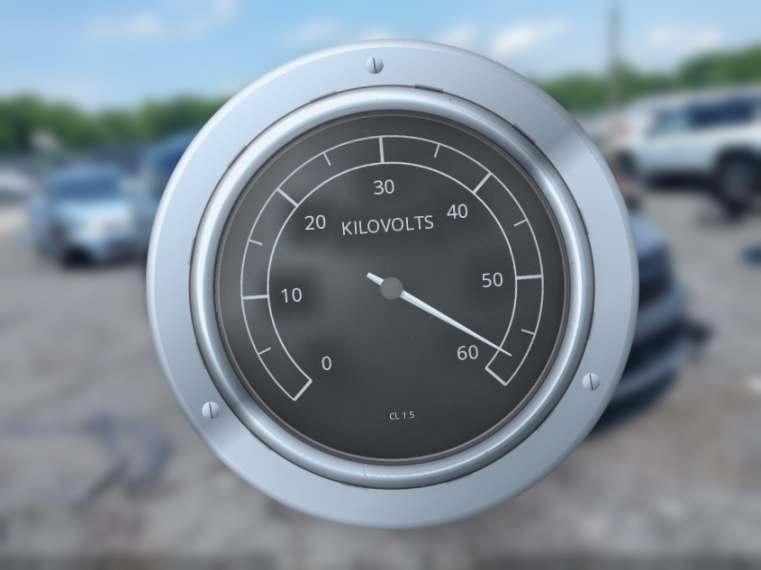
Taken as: 57.5
